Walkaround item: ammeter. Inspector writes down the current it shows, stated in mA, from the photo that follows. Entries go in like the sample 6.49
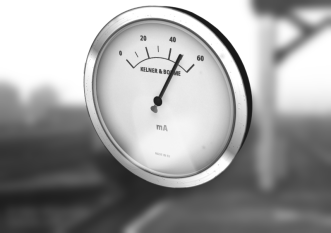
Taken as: 50
